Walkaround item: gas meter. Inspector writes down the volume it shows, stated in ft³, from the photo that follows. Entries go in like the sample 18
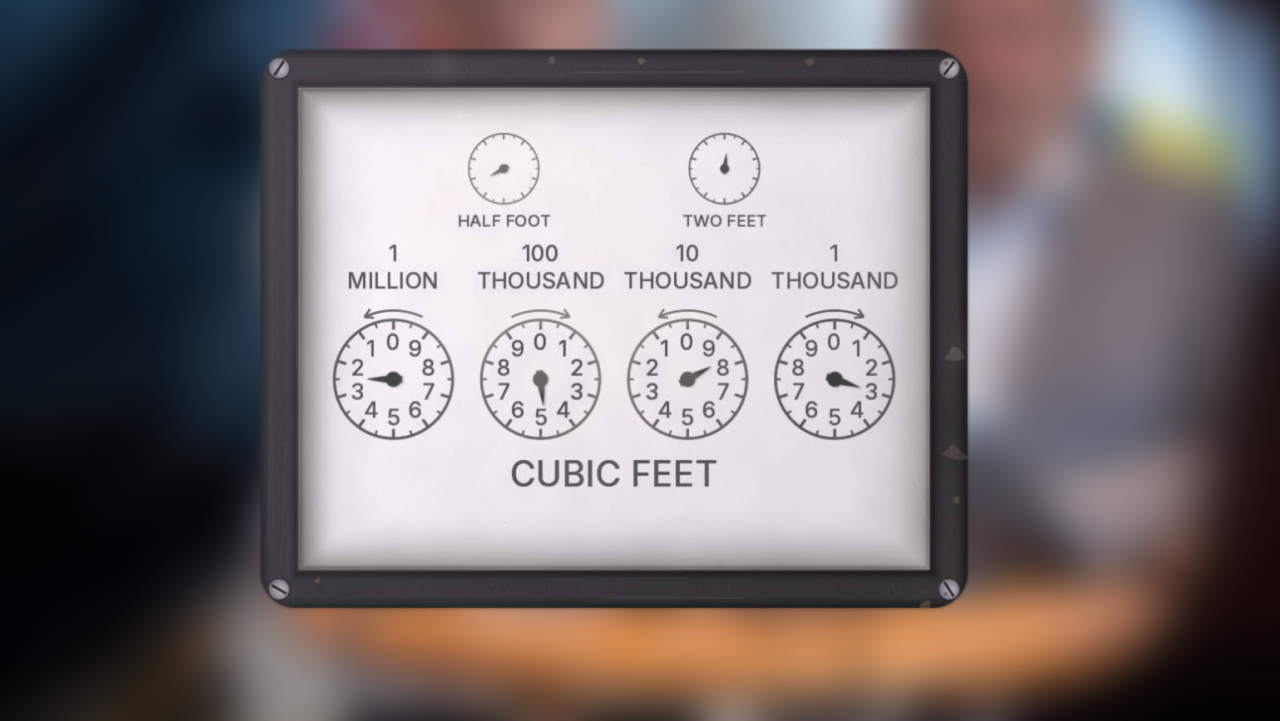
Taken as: 248300
